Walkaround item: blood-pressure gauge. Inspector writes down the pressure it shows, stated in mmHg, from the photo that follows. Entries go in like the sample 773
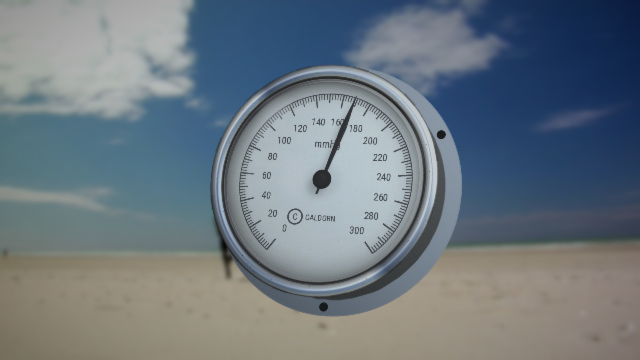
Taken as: 170
